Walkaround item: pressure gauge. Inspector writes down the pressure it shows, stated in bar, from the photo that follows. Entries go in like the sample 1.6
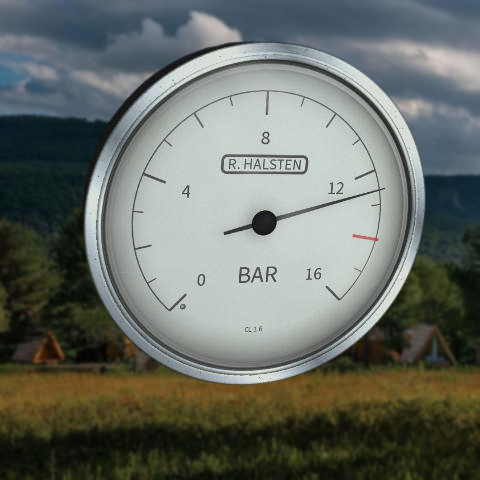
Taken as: 12.5
